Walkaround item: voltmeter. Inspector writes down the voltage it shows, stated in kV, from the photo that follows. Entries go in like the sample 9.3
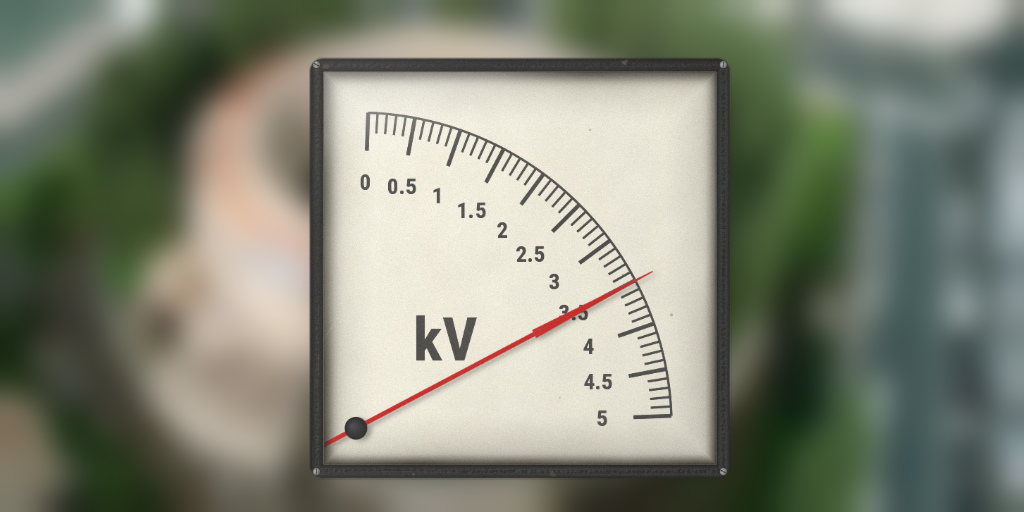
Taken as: 3.5
